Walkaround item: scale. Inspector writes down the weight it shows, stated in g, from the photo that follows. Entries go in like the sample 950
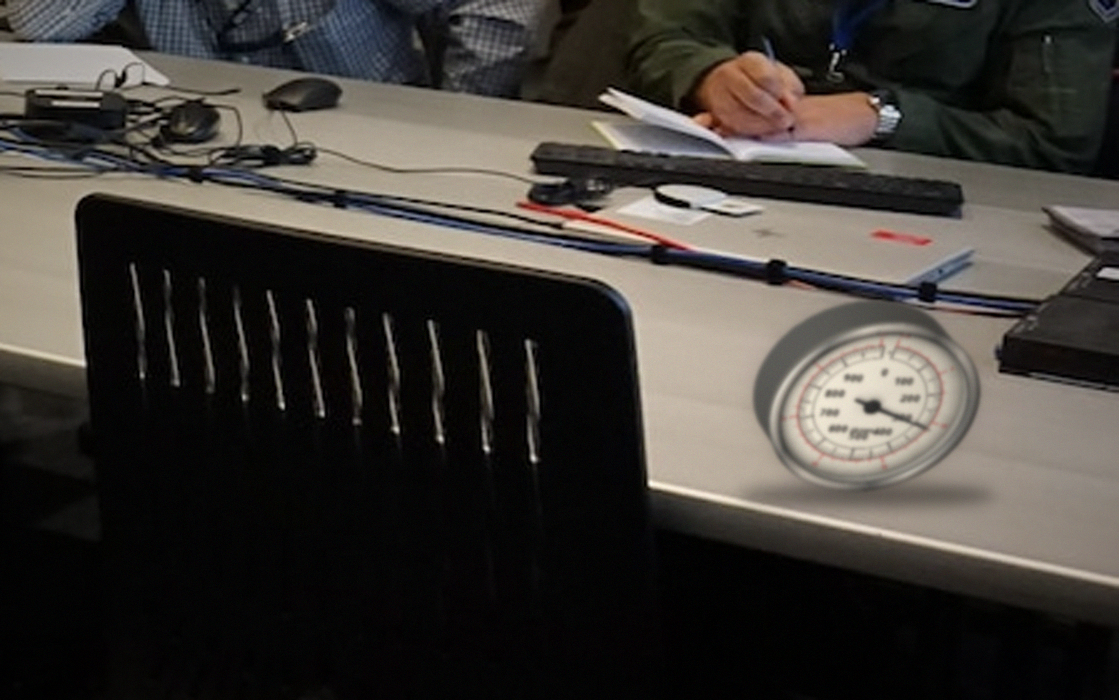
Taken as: 300
